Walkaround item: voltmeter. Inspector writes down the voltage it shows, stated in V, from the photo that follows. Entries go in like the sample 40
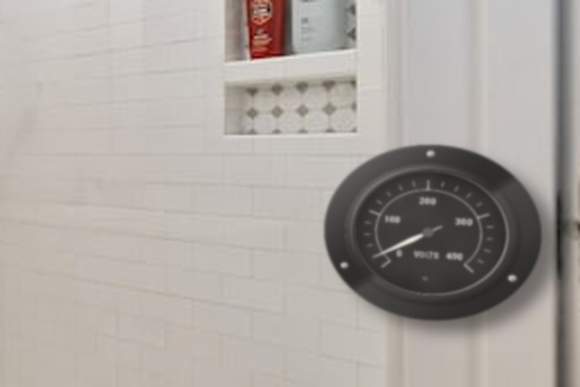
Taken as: 20
